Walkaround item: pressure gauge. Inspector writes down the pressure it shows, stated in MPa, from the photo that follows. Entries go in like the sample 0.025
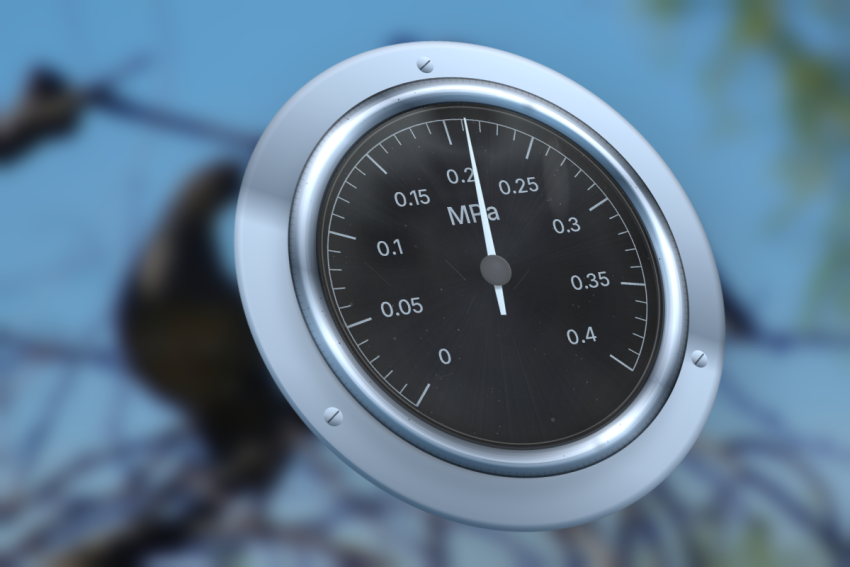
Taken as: 0.21
